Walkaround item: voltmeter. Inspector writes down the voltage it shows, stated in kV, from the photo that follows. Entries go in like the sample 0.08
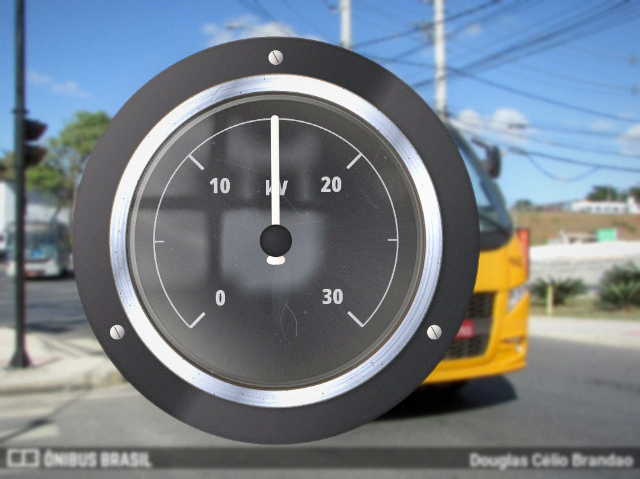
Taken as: 15
